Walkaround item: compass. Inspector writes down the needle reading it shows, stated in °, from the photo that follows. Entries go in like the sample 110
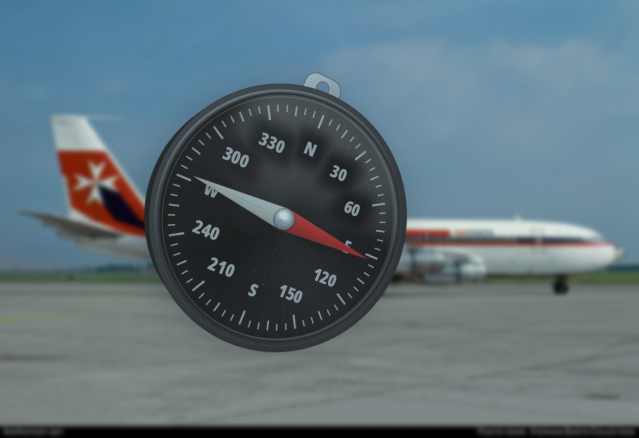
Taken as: 92.5
